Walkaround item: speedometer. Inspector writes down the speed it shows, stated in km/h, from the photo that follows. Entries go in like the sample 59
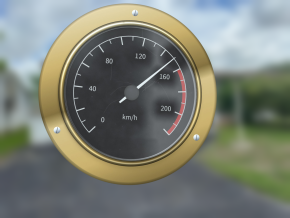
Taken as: 150
